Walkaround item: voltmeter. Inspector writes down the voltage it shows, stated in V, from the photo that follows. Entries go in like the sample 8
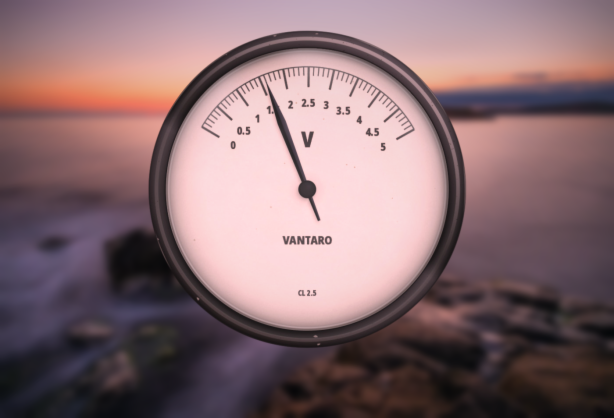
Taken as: 1.6
